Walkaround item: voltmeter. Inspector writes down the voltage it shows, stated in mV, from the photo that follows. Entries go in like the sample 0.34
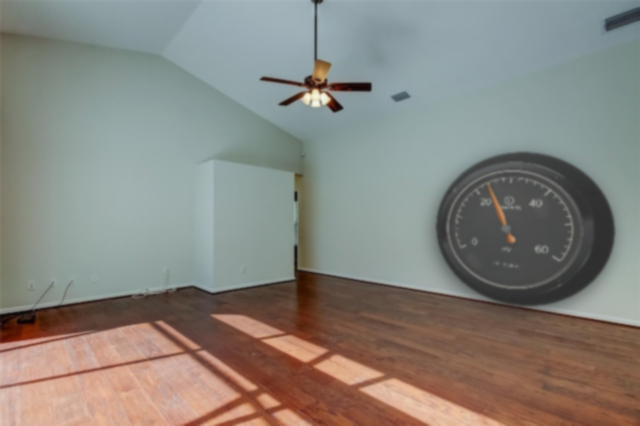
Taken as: 24
